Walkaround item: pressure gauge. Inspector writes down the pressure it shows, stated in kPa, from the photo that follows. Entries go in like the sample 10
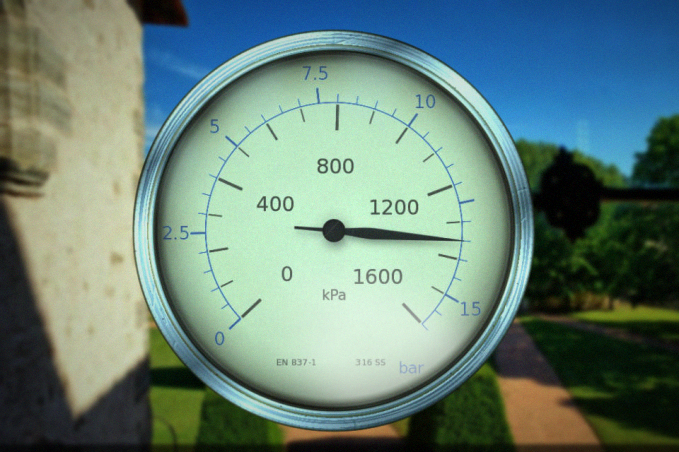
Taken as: 1350
